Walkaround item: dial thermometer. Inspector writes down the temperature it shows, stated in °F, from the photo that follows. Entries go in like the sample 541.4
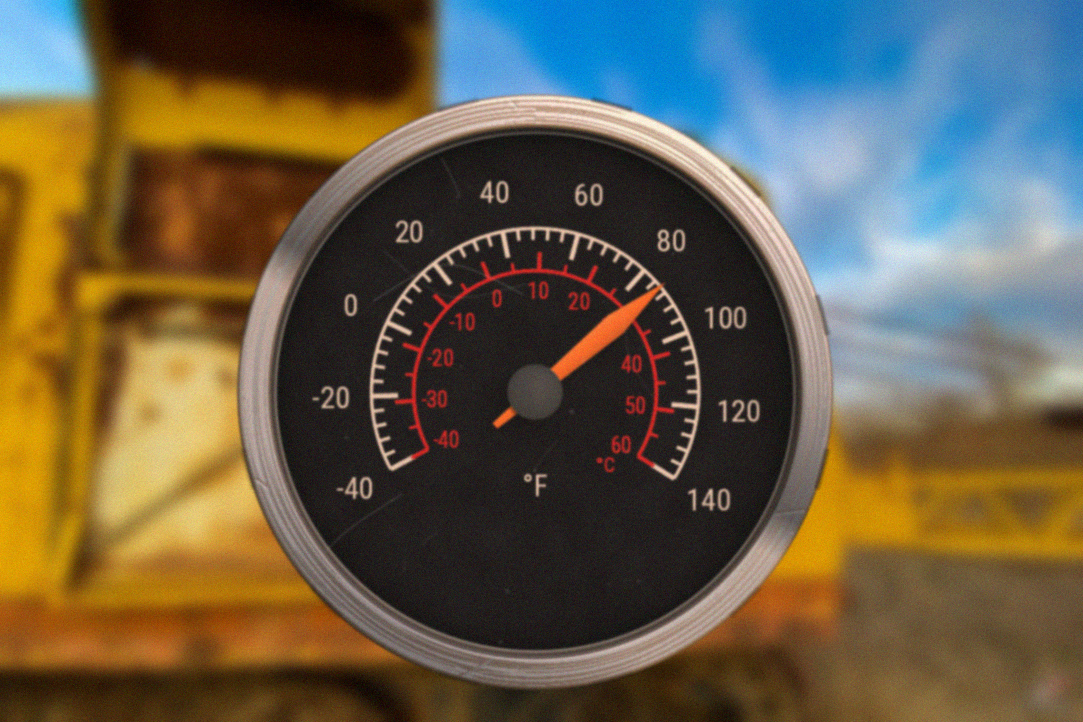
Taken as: 86
